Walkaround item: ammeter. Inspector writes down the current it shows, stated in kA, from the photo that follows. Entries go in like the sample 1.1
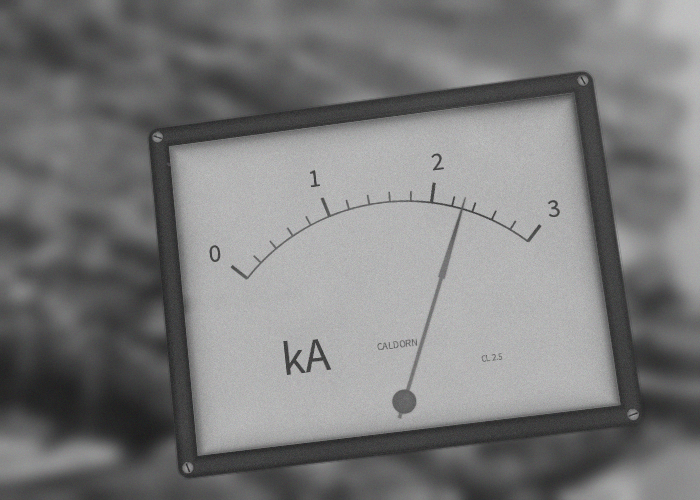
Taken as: 2.3
